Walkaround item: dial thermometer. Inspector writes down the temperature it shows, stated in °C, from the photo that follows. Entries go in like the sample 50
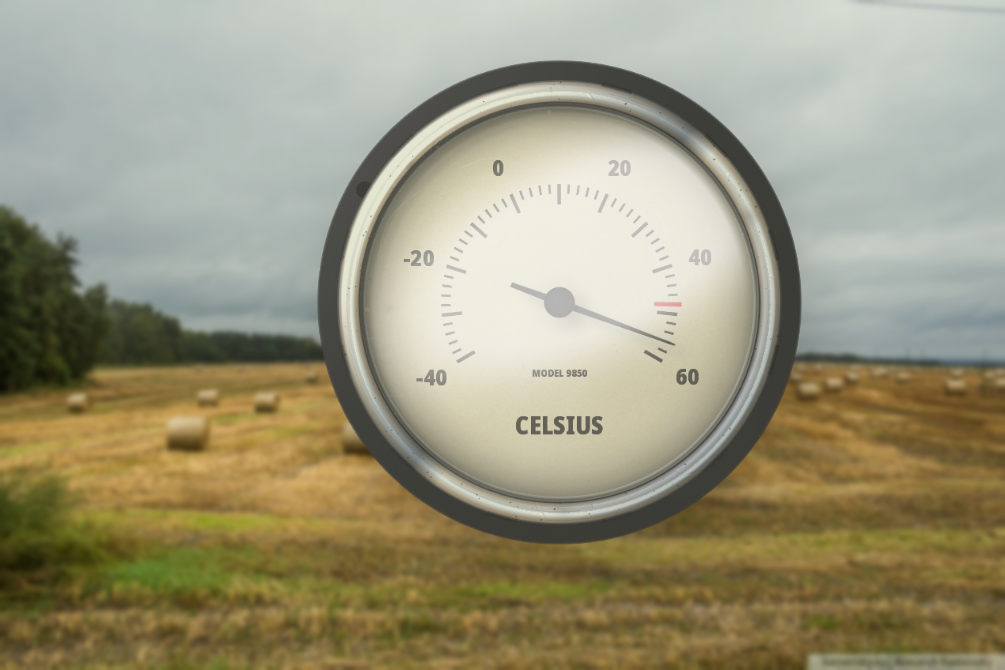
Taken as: 56
